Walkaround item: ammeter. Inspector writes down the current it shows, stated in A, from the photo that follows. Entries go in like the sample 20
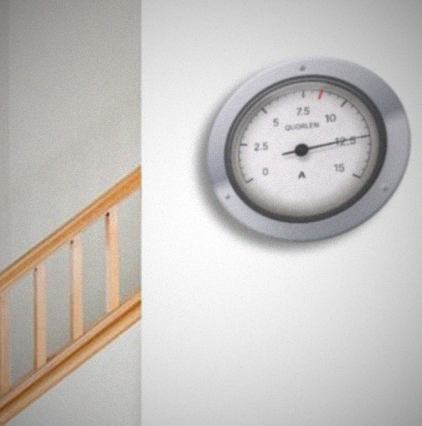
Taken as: 12.5
